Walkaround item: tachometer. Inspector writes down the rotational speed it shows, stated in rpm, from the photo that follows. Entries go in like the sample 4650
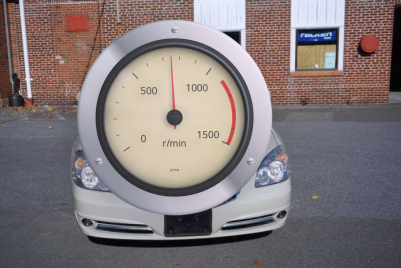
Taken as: 750
